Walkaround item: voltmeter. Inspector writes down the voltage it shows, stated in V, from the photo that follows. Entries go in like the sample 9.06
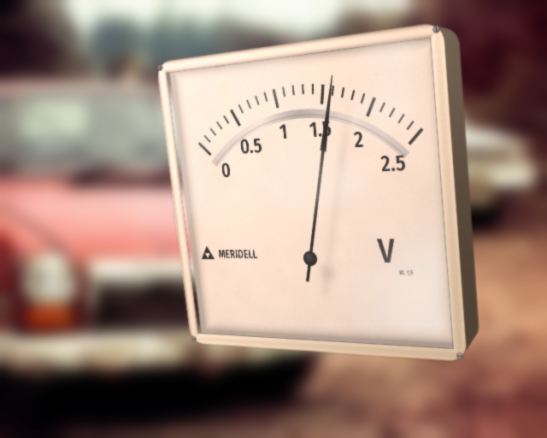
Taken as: 1.6
